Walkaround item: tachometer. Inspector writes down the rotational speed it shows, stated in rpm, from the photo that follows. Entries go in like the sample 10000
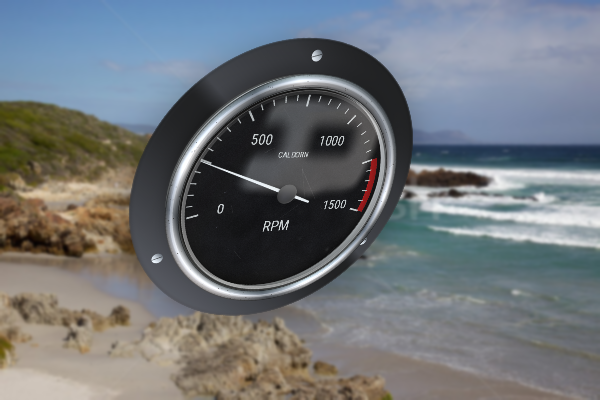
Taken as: 250
